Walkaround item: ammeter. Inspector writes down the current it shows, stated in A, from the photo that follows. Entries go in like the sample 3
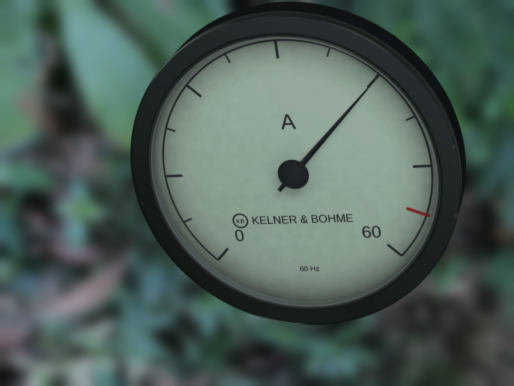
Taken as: 40
